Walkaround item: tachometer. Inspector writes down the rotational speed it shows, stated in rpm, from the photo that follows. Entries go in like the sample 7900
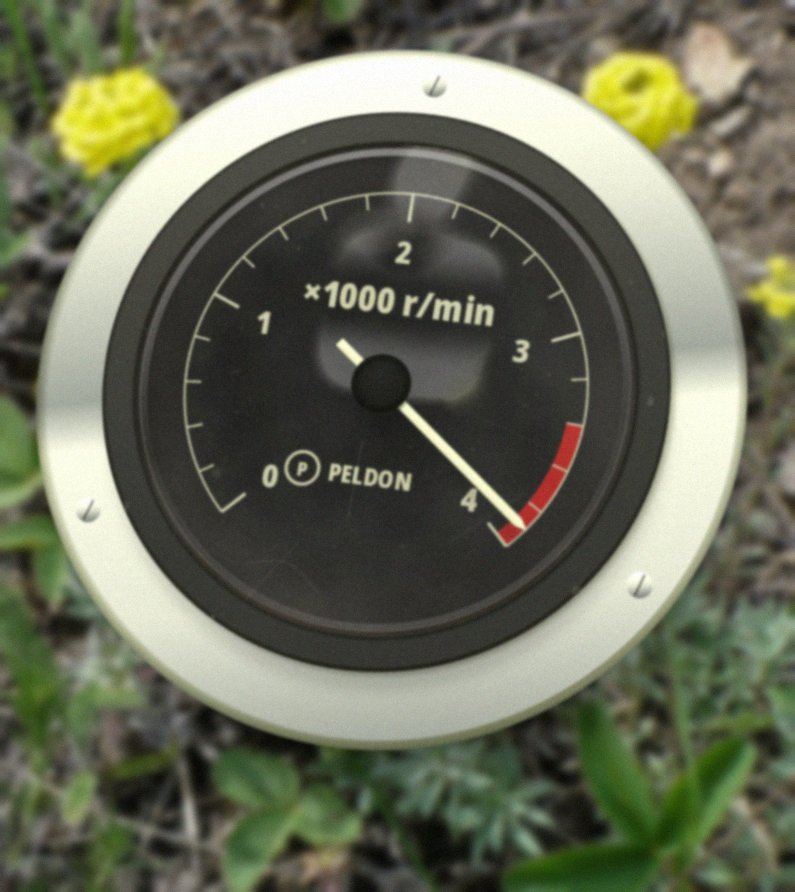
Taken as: 3900
